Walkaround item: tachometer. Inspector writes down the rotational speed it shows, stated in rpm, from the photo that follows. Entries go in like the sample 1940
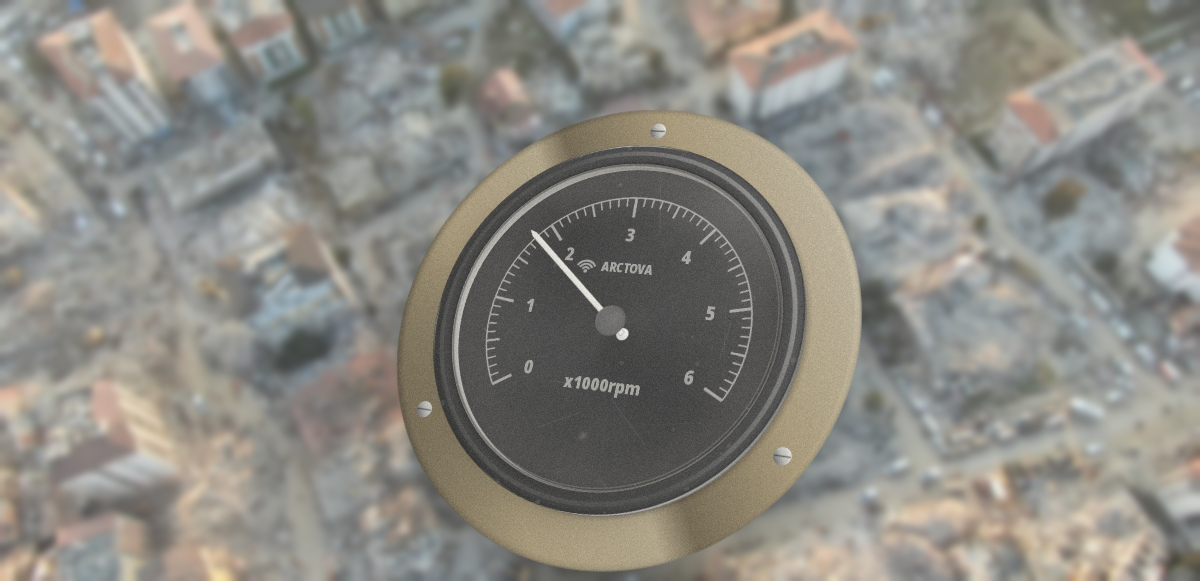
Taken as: 1800
